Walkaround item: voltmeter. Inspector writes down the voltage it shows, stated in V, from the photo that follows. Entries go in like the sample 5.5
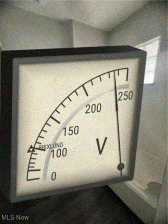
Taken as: 235
